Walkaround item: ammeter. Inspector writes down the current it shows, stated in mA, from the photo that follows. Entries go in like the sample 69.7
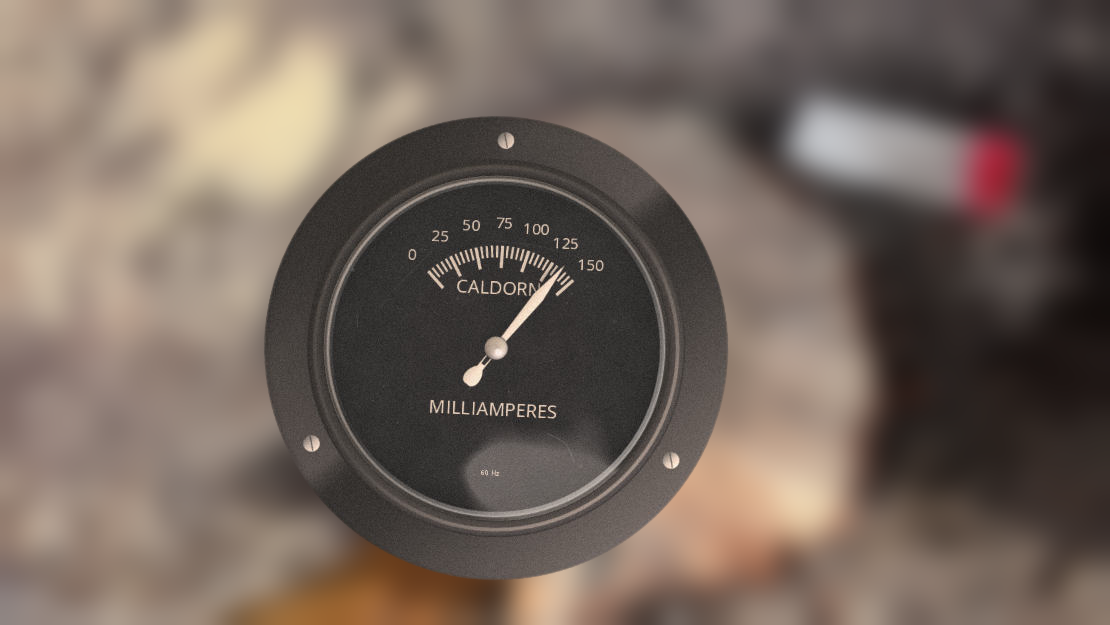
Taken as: 135
